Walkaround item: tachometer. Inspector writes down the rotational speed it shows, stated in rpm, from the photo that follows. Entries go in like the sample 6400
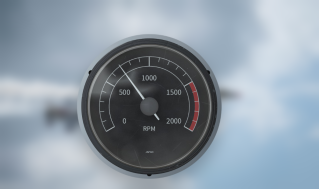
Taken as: 700
